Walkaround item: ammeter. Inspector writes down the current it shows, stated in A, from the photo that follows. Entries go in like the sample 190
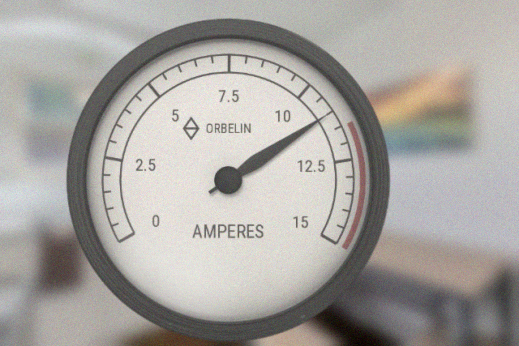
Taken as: 11
